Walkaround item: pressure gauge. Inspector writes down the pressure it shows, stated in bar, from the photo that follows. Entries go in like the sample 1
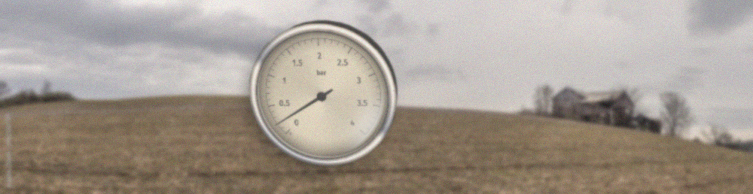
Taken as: 0.2
